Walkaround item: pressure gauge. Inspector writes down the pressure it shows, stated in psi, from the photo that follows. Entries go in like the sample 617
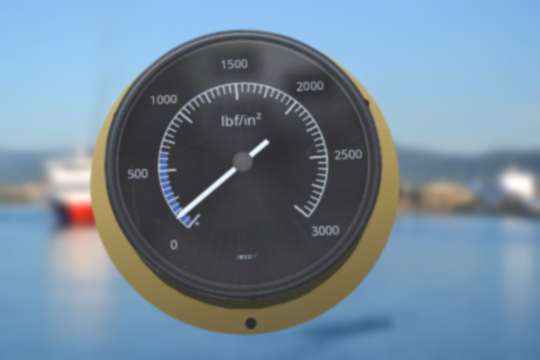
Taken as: 100
